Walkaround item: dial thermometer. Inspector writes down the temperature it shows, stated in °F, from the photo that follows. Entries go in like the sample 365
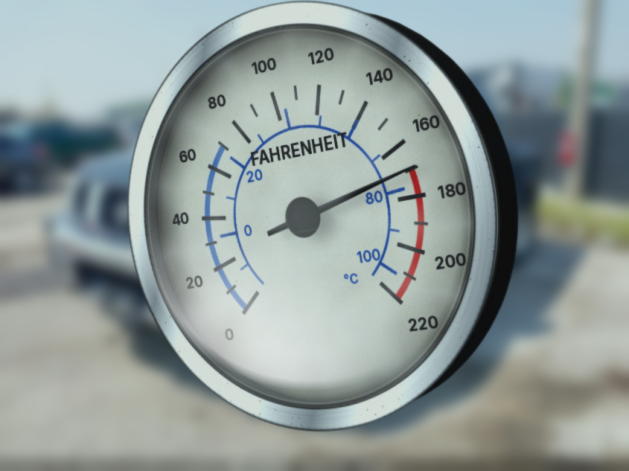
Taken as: 170
